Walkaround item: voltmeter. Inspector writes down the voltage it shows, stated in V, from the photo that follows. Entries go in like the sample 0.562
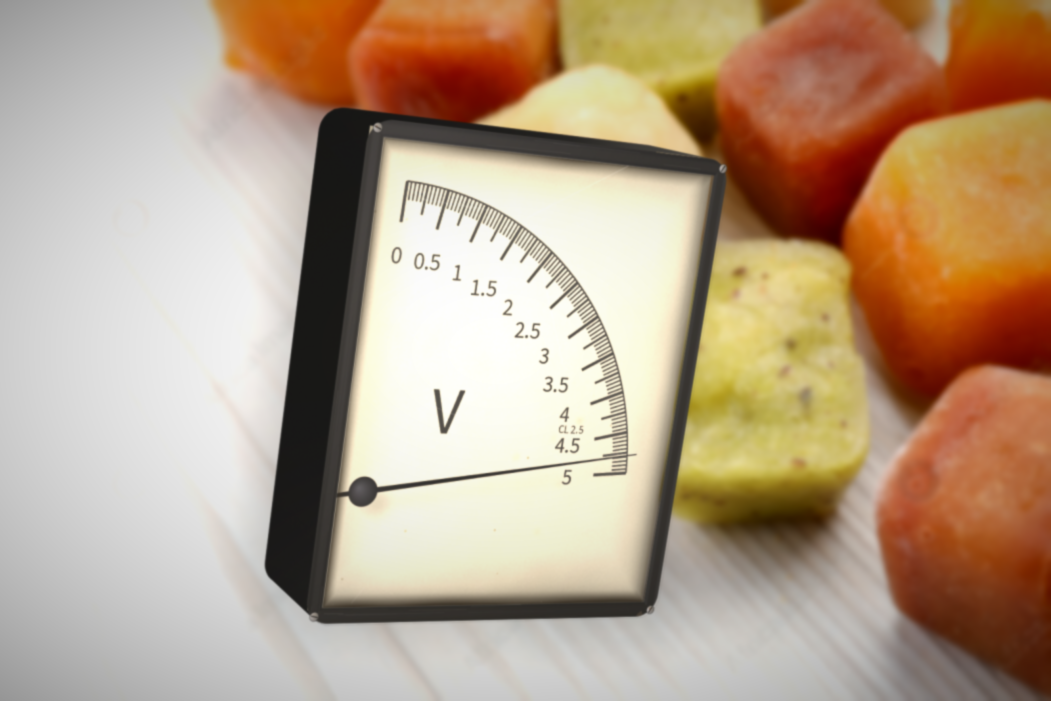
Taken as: 4.75
